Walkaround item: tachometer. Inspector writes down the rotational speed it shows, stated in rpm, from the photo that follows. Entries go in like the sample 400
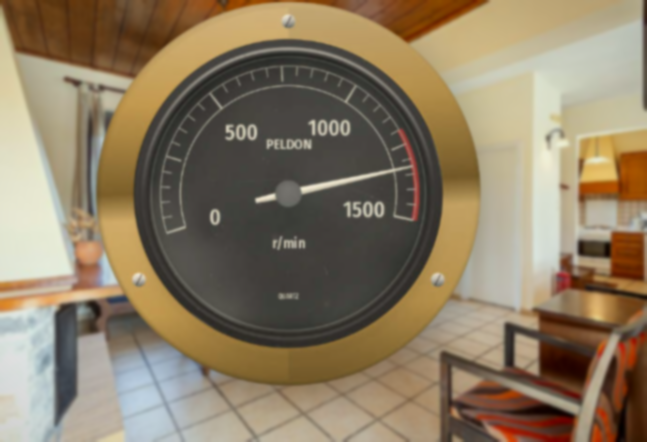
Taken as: 1325
